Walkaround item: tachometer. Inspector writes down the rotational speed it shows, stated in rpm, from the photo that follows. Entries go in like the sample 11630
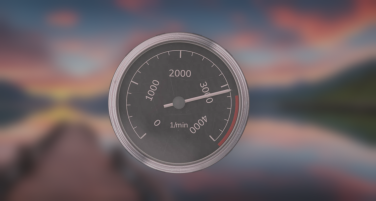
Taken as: 3100
